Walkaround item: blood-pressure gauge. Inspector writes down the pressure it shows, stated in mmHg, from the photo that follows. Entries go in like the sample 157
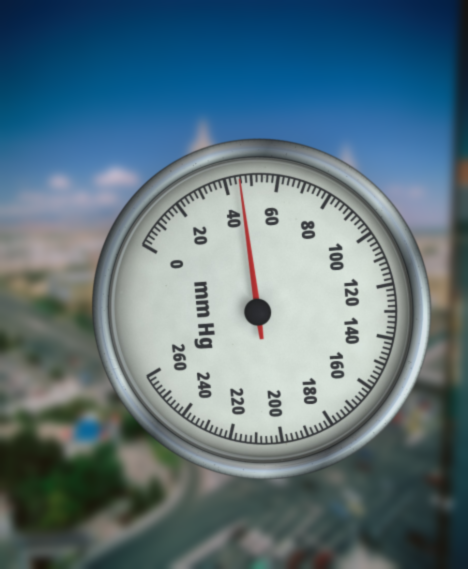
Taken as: 46
